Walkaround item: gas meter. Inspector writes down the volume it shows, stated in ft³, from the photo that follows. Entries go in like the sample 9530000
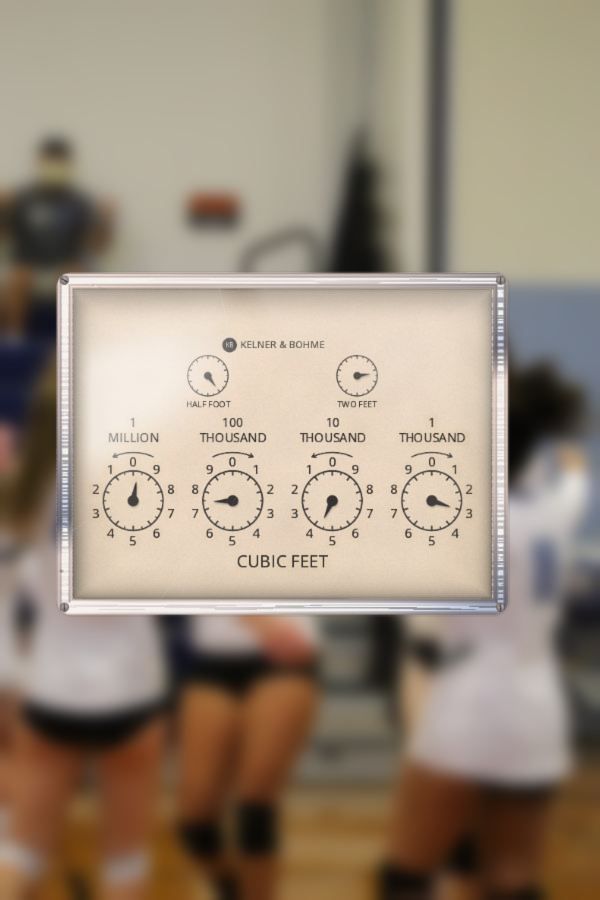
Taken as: 974300
